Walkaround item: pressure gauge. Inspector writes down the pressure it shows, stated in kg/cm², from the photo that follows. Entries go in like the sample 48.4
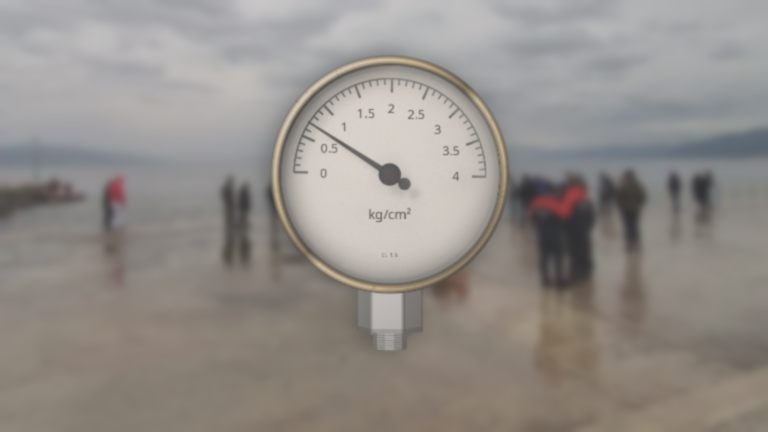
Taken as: 0.7
